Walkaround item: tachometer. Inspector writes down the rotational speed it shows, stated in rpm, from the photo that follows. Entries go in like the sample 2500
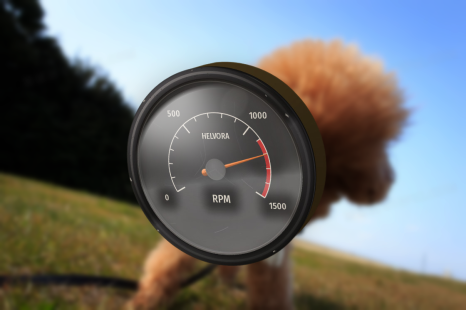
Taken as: 1200
